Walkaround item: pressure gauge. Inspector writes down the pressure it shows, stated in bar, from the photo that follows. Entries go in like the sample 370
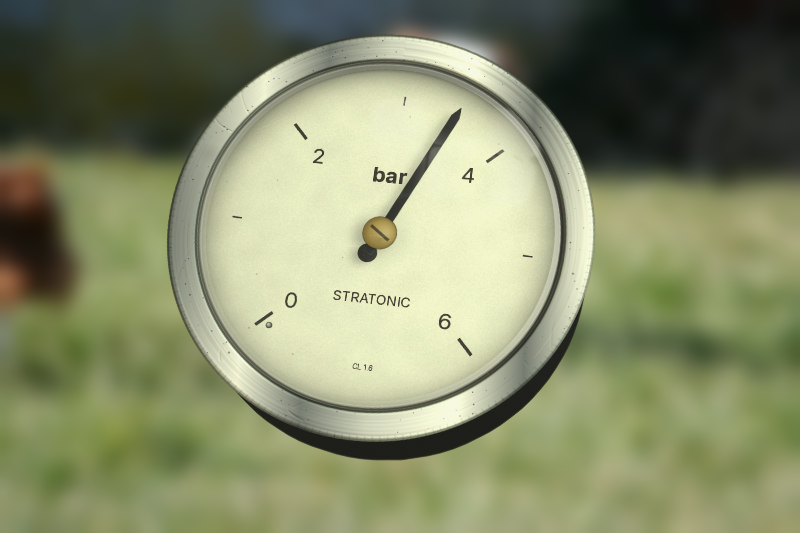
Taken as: 3.5
